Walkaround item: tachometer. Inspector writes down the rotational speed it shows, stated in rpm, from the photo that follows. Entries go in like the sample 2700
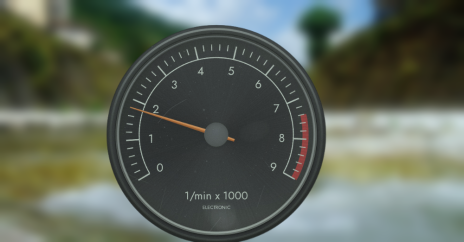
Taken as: 1800
